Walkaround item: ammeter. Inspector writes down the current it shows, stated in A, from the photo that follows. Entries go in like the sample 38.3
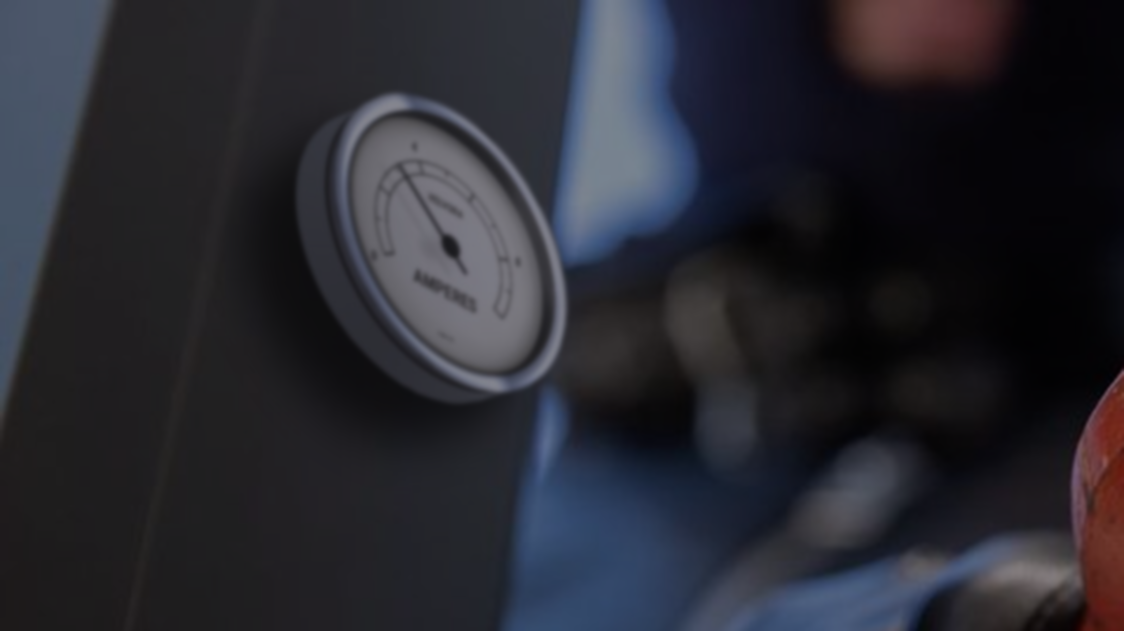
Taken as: 3
